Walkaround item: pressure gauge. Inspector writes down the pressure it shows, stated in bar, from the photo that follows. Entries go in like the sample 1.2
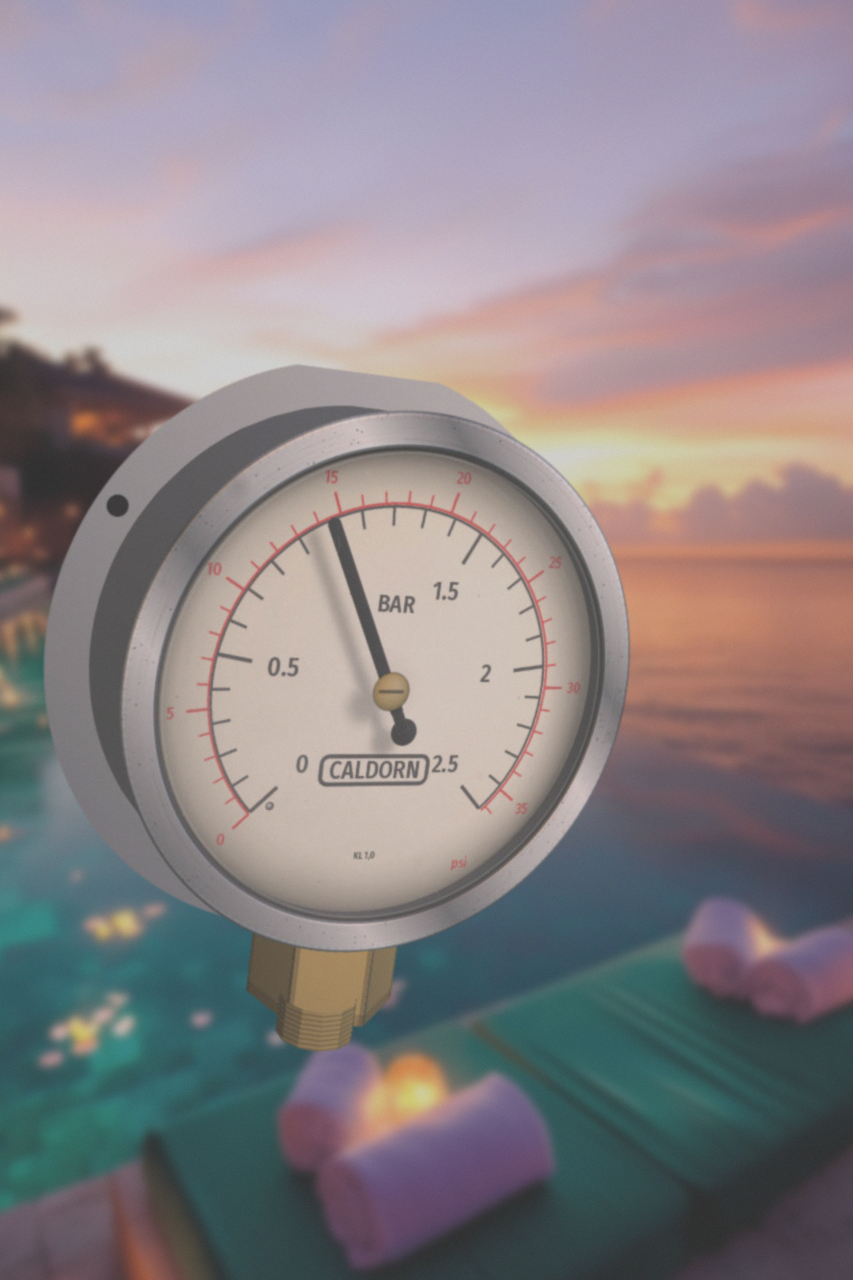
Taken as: 1
